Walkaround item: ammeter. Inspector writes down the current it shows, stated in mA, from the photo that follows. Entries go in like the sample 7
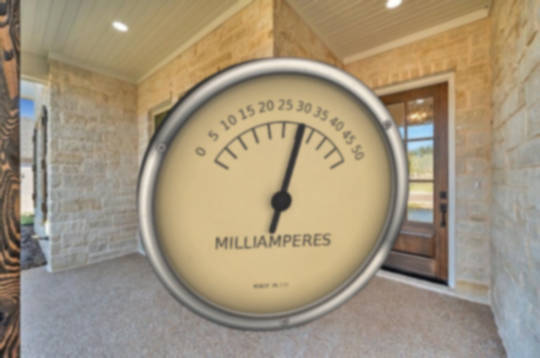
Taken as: 30
